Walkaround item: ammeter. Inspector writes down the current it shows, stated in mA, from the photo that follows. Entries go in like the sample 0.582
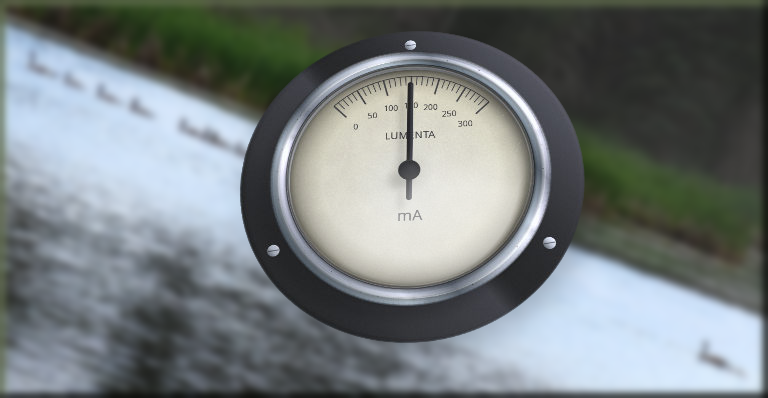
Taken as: 150
